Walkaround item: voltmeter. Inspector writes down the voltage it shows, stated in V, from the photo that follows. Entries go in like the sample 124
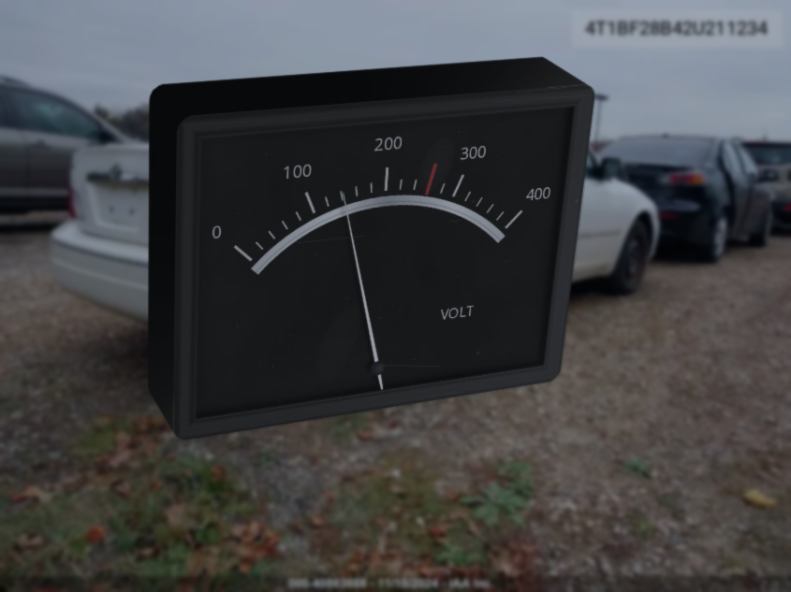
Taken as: 140
